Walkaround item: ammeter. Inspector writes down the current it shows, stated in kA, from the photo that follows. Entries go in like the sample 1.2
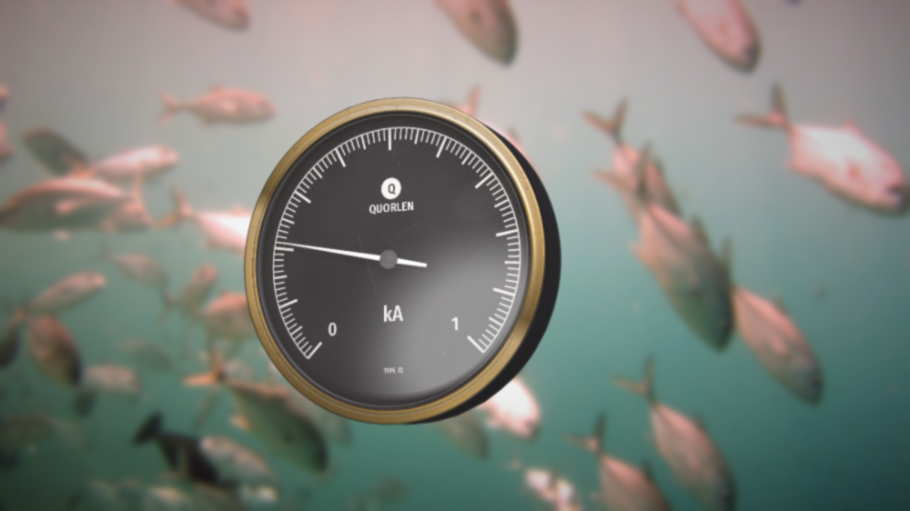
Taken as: 0.21
